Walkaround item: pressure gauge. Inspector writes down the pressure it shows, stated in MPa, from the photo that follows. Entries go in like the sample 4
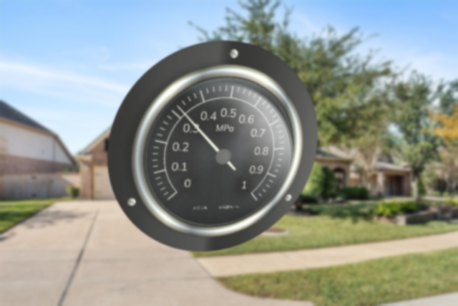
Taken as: 0.32
